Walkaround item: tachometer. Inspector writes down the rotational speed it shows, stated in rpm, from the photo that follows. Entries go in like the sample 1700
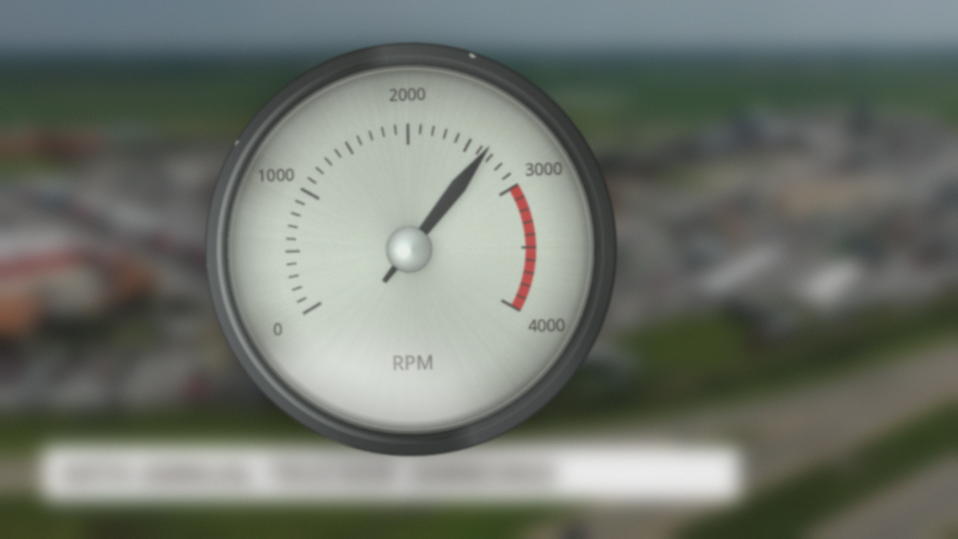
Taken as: 2650
